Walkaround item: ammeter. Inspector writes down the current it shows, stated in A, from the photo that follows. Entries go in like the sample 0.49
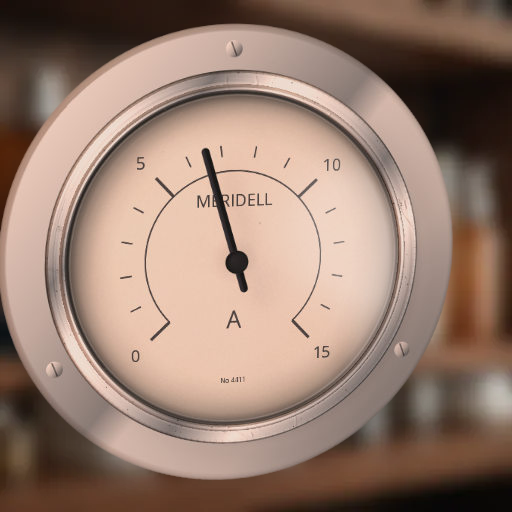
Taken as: 6.5
